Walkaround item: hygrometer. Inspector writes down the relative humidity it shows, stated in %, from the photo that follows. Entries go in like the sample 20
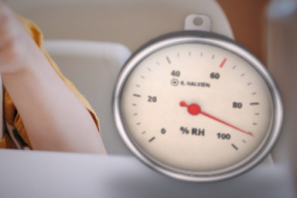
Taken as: 92
